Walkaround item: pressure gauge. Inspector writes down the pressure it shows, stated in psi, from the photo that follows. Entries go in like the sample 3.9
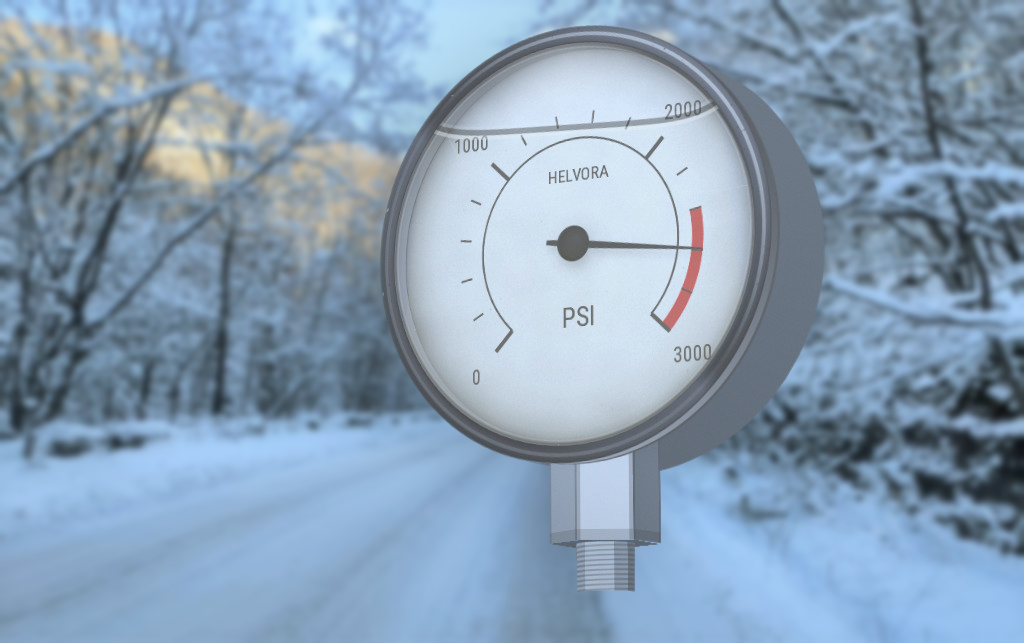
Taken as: 2600
